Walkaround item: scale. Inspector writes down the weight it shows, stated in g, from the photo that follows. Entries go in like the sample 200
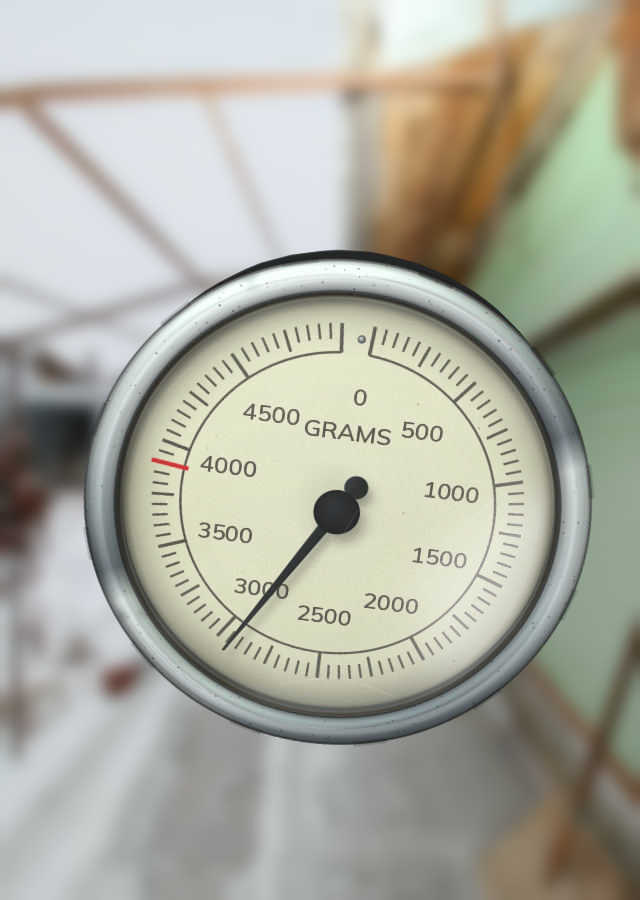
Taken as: 2950
